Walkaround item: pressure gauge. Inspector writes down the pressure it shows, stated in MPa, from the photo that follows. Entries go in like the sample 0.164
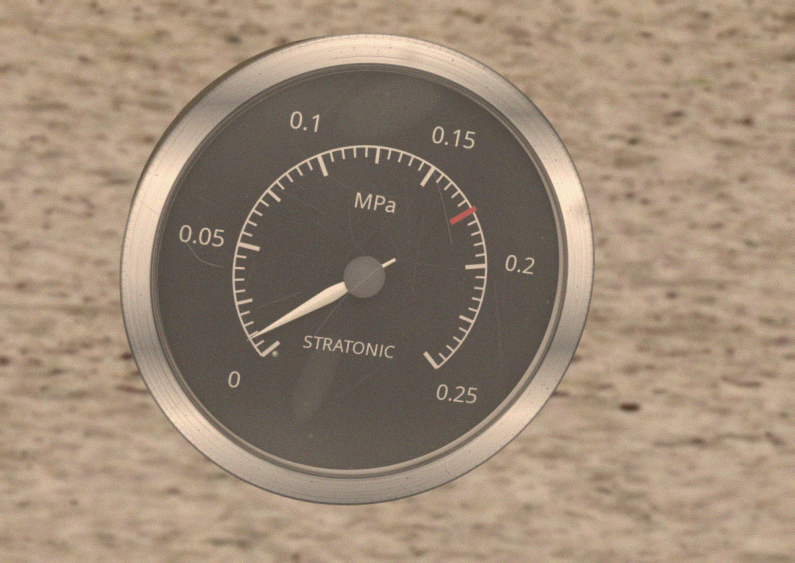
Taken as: 0.01
